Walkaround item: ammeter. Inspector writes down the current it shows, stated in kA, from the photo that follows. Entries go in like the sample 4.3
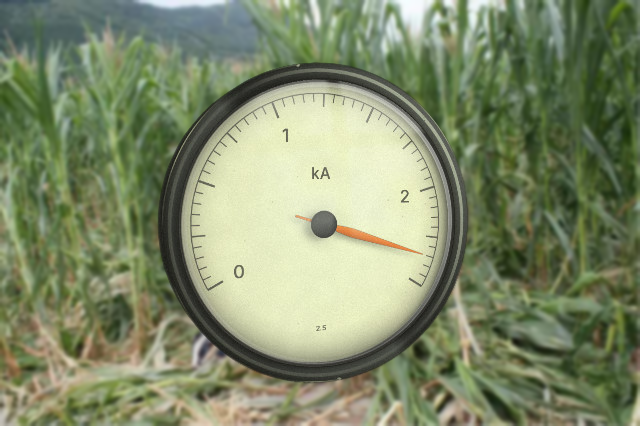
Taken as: 2.35
